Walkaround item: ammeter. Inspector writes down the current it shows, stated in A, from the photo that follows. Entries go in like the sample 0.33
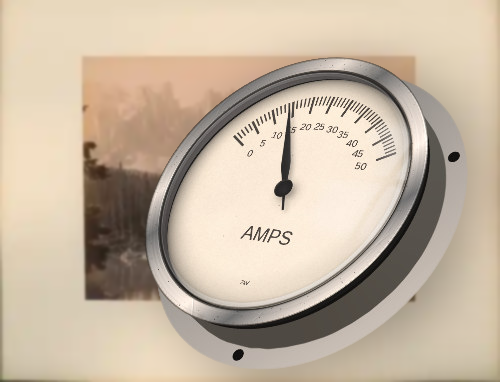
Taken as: 15
